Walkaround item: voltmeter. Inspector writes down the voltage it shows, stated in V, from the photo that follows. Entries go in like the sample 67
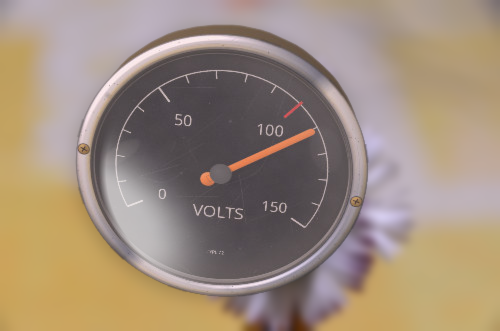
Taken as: 110
